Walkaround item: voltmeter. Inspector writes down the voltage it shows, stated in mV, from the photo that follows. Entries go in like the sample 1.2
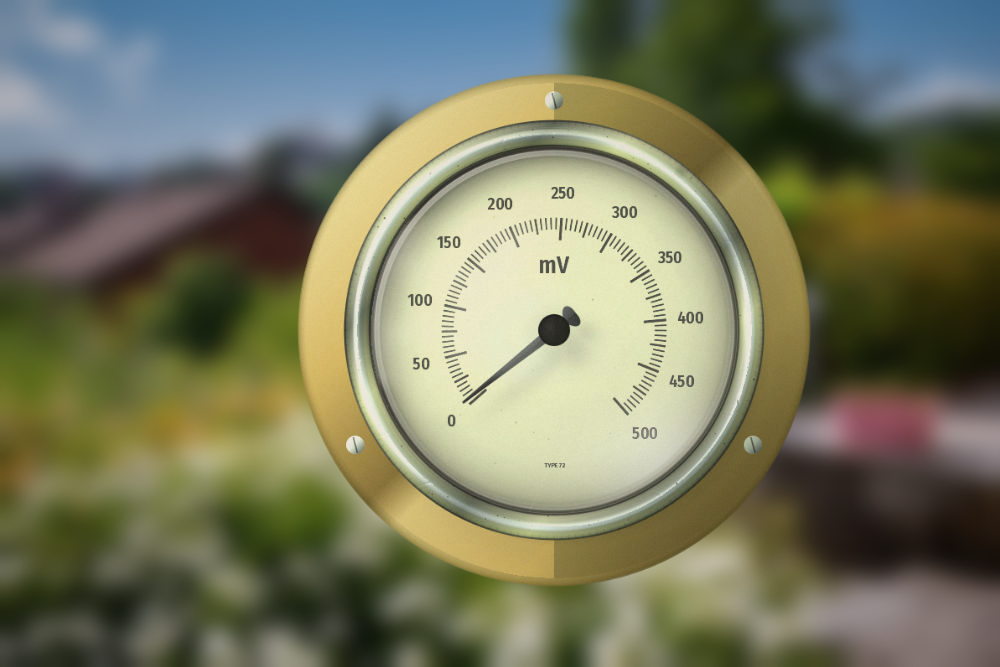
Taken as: 5
